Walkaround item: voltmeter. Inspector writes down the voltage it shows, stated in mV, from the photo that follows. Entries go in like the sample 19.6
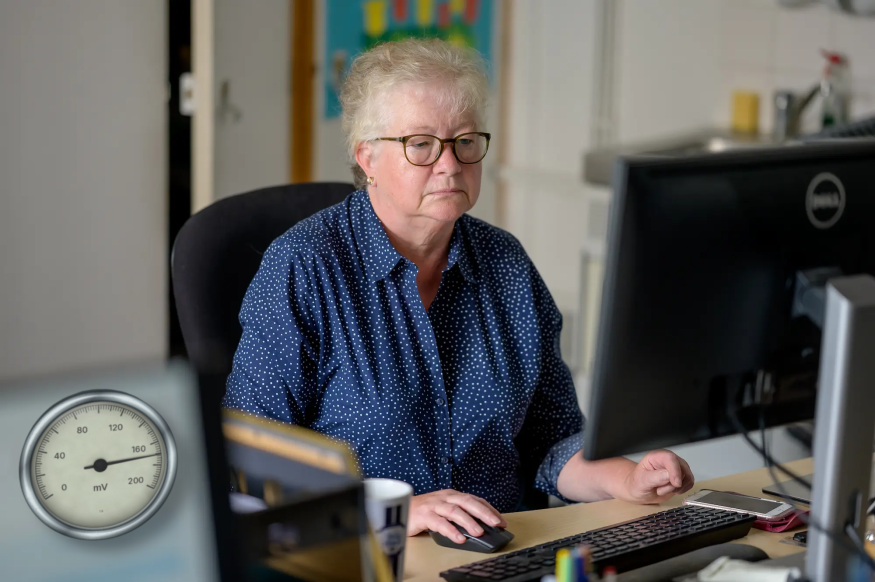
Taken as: 170
